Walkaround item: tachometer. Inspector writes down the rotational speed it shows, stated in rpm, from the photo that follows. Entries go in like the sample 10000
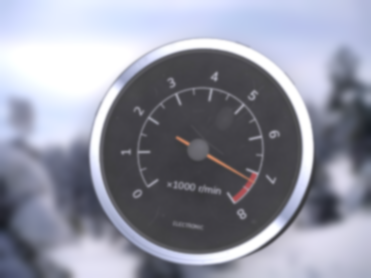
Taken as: 7250
